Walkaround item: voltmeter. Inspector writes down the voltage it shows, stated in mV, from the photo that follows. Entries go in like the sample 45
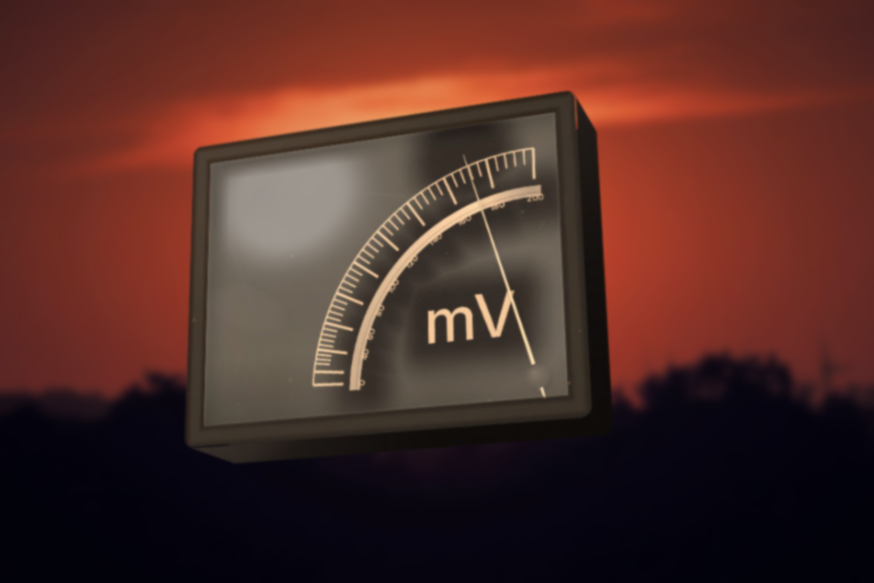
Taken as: 172
